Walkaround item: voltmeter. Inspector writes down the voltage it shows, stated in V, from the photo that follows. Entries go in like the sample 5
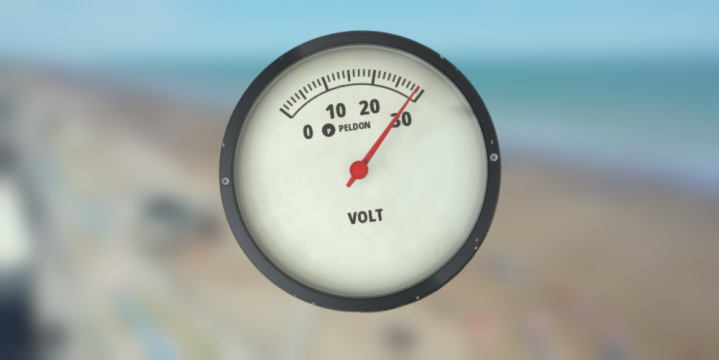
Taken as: 29
